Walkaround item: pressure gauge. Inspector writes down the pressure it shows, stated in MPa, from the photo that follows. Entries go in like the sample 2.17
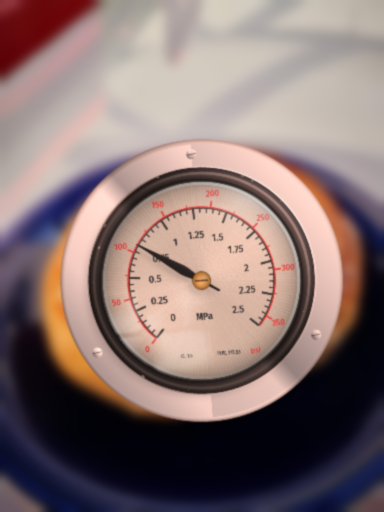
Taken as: 0.75
